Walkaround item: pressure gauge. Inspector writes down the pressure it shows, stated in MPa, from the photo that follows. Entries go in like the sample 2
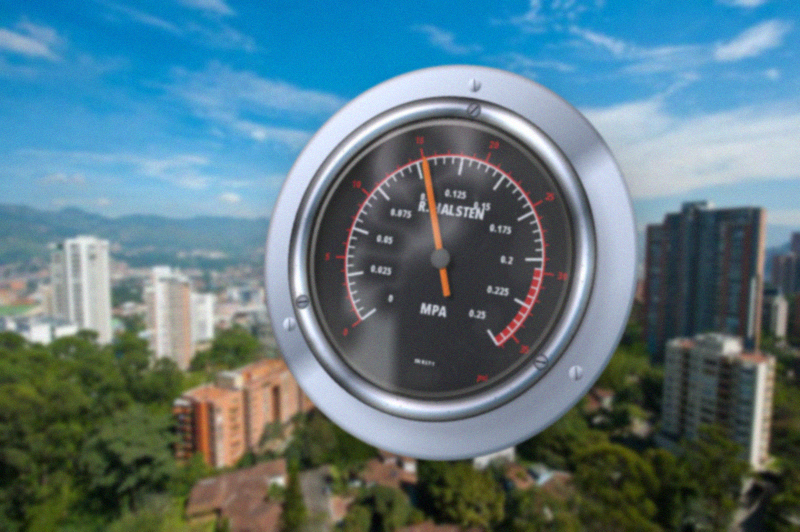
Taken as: 0.105
